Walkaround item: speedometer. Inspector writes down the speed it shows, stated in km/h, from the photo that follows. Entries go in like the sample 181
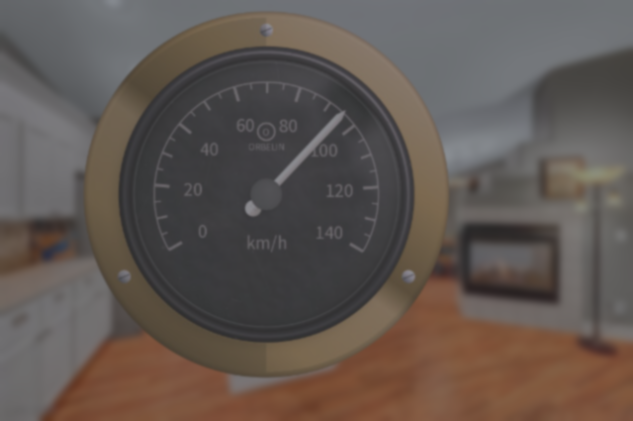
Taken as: 95
